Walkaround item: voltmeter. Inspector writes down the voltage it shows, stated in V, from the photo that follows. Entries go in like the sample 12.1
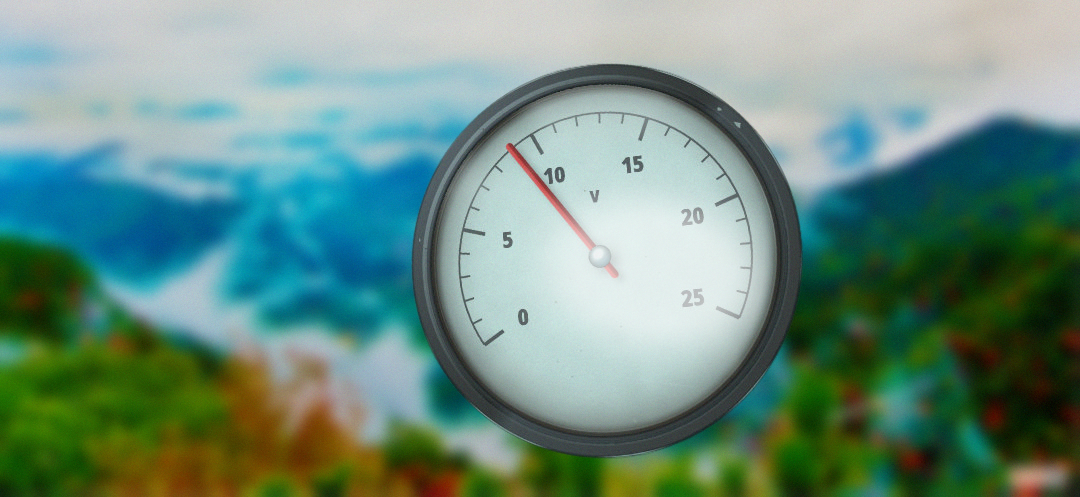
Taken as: 9
